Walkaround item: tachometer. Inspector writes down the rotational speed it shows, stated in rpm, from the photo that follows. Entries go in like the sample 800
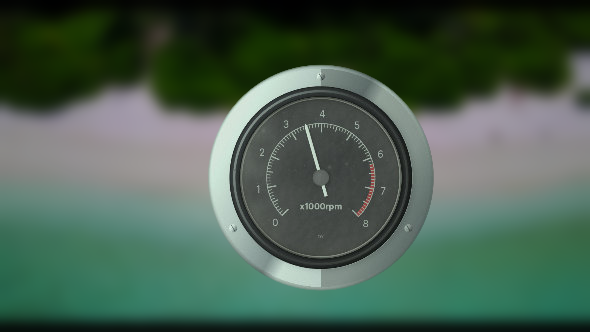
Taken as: 3500
